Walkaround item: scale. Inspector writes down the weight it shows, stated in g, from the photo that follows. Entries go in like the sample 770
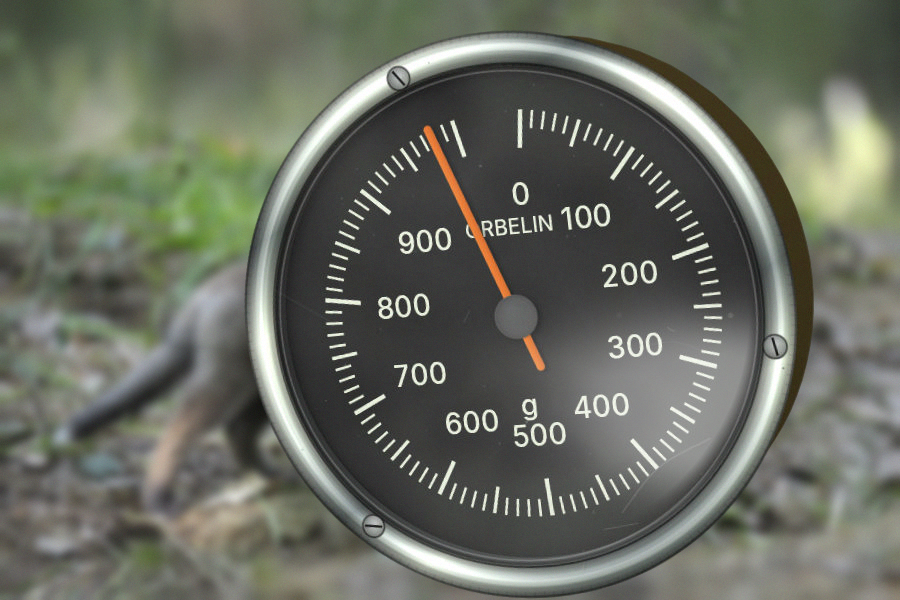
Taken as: 980
